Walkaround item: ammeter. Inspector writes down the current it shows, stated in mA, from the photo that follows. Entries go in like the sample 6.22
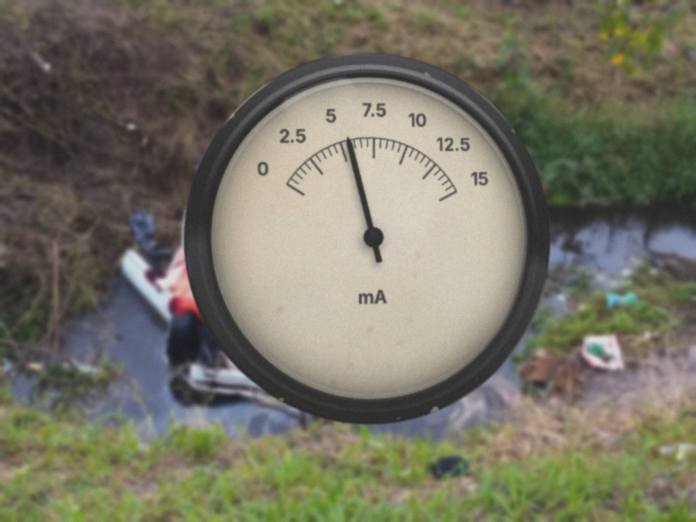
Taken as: 5.5
